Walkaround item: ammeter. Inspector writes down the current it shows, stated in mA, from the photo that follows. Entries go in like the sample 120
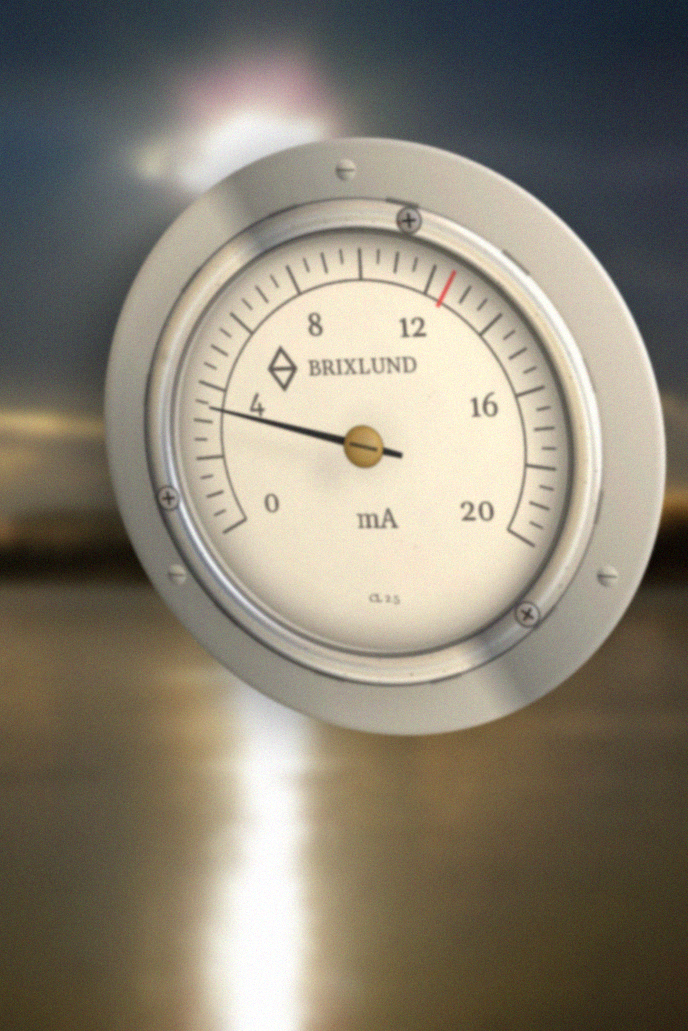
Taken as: 3.5
